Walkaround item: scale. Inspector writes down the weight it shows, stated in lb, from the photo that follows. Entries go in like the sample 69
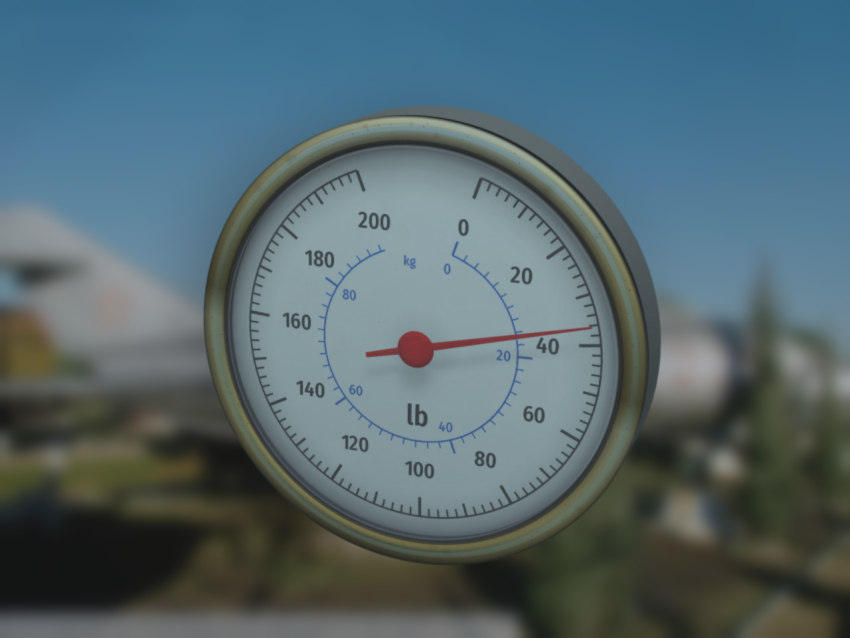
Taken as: 36
